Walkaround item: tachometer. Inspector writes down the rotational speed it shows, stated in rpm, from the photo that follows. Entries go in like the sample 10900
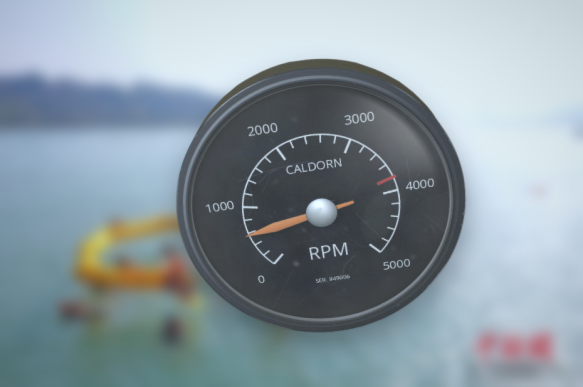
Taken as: 600
